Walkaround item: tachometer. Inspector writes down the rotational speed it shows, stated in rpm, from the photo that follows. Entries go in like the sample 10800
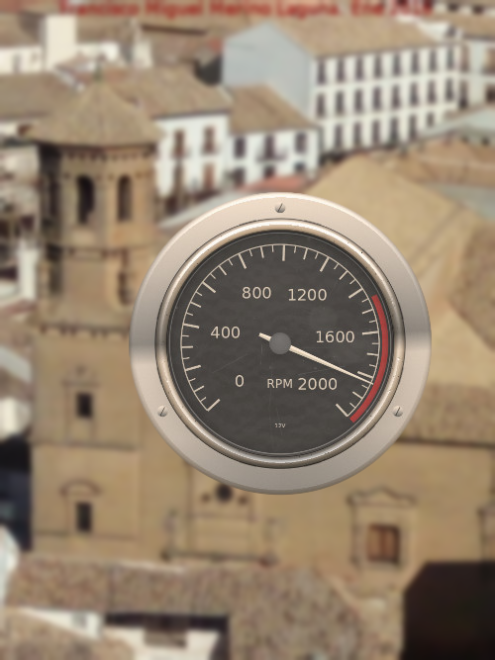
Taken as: 1825
